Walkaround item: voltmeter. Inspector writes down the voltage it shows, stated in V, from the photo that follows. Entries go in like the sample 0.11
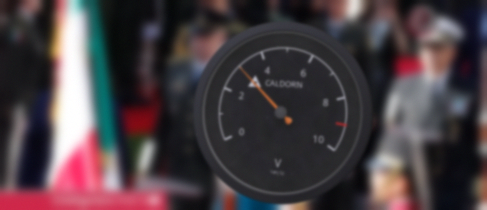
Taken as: 3
